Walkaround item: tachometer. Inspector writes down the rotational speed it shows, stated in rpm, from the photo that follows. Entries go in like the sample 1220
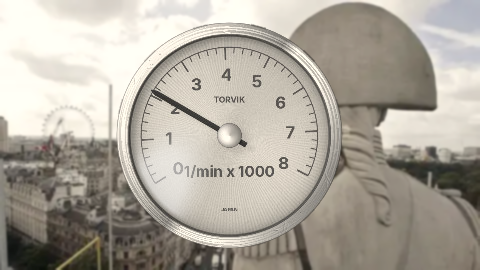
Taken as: 2100
